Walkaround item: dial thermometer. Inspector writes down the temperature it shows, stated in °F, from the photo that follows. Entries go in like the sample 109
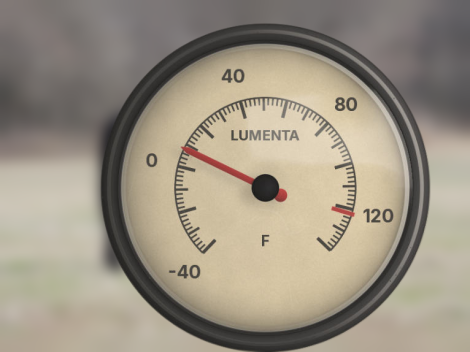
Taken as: 8
